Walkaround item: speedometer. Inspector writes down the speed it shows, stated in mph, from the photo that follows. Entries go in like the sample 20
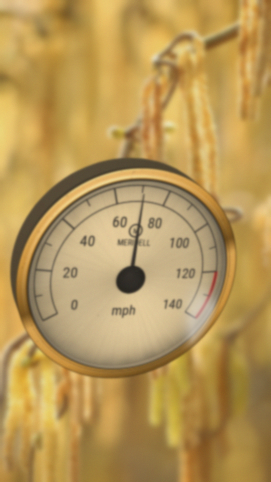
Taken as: 70
